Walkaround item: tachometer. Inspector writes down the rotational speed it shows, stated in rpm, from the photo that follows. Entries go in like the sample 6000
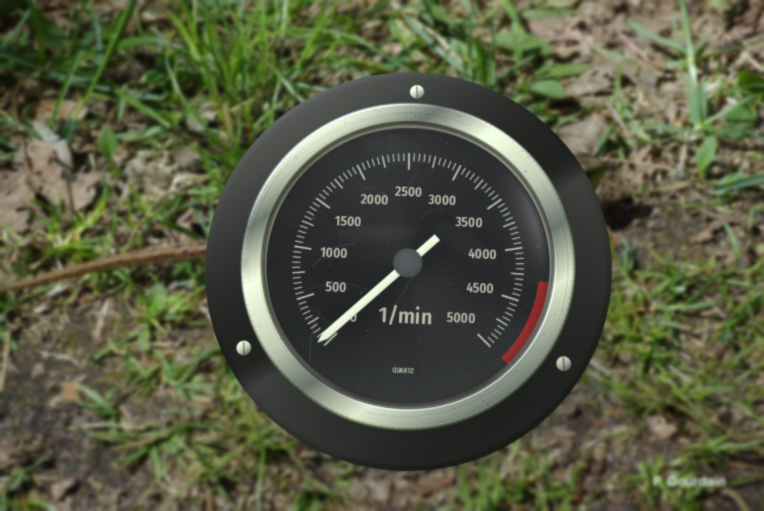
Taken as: 50
